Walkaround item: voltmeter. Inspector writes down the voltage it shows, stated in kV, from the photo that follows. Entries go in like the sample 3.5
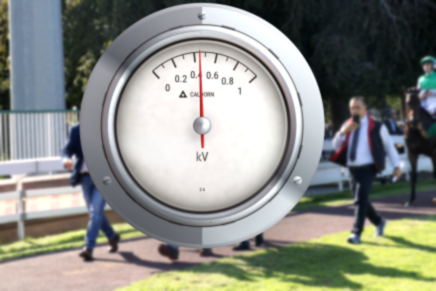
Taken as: 0.45
